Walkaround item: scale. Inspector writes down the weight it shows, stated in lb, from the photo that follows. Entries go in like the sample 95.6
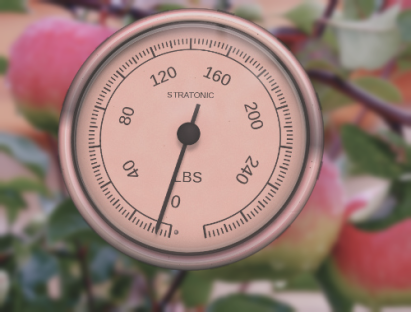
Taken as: 6
